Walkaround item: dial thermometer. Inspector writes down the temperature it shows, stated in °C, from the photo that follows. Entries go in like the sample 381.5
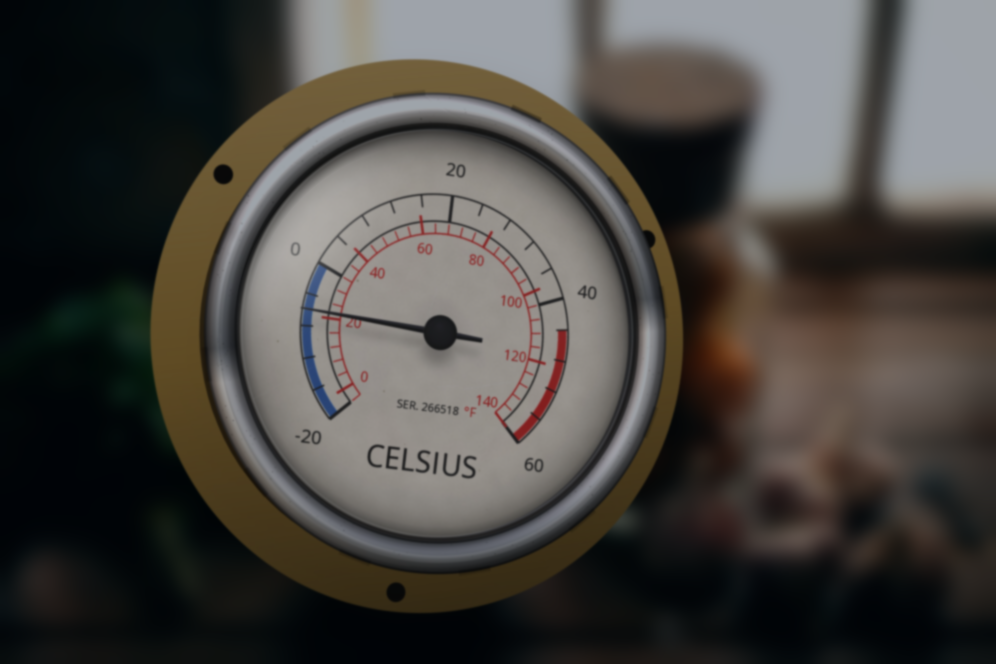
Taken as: -6
